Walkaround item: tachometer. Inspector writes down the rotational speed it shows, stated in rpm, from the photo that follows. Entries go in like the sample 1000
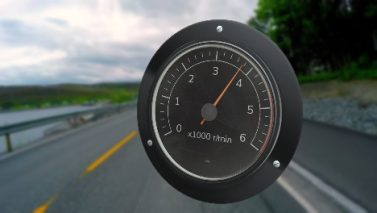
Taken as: 3800
